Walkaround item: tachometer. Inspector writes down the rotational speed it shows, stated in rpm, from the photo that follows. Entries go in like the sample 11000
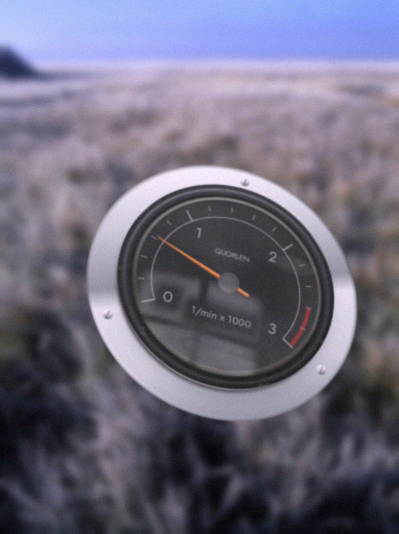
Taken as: 600
